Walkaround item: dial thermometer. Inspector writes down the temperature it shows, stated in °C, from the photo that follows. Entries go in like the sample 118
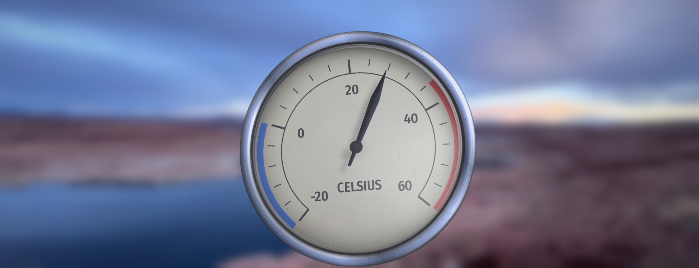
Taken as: 28
